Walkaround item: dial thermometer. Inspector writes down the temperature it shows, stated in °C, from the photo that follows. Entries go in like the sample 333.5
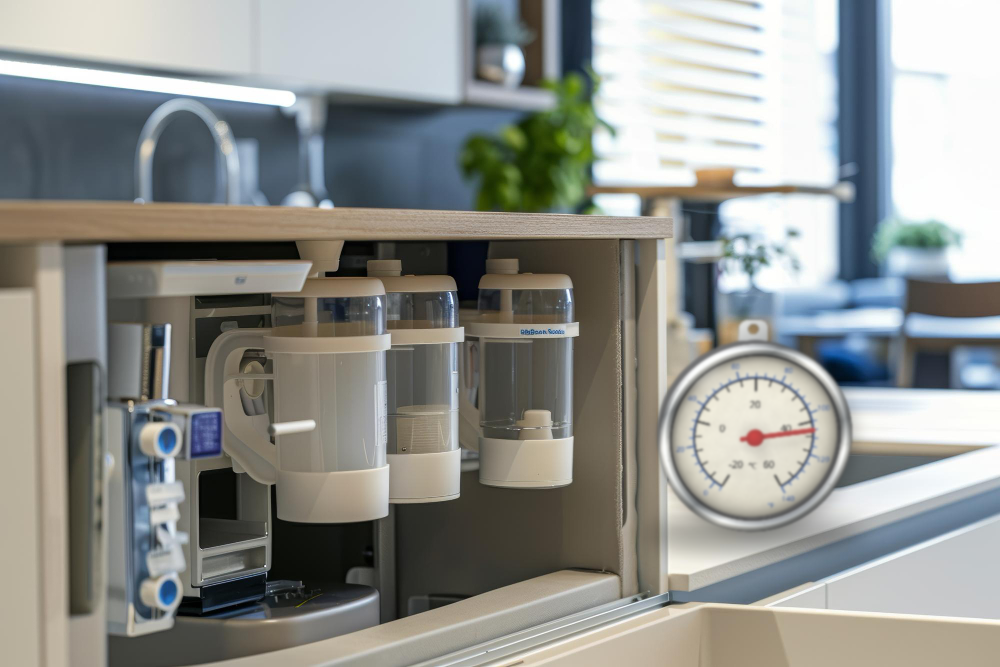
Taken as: 42
